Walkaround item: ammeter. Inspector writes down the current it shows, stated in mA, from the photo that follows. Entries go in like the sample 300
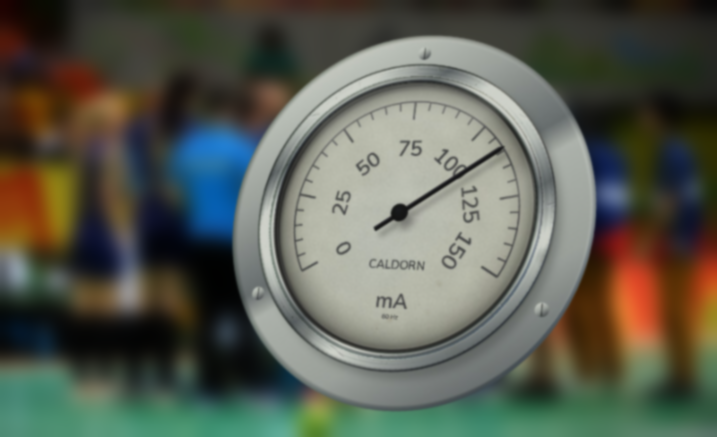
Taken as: 110
